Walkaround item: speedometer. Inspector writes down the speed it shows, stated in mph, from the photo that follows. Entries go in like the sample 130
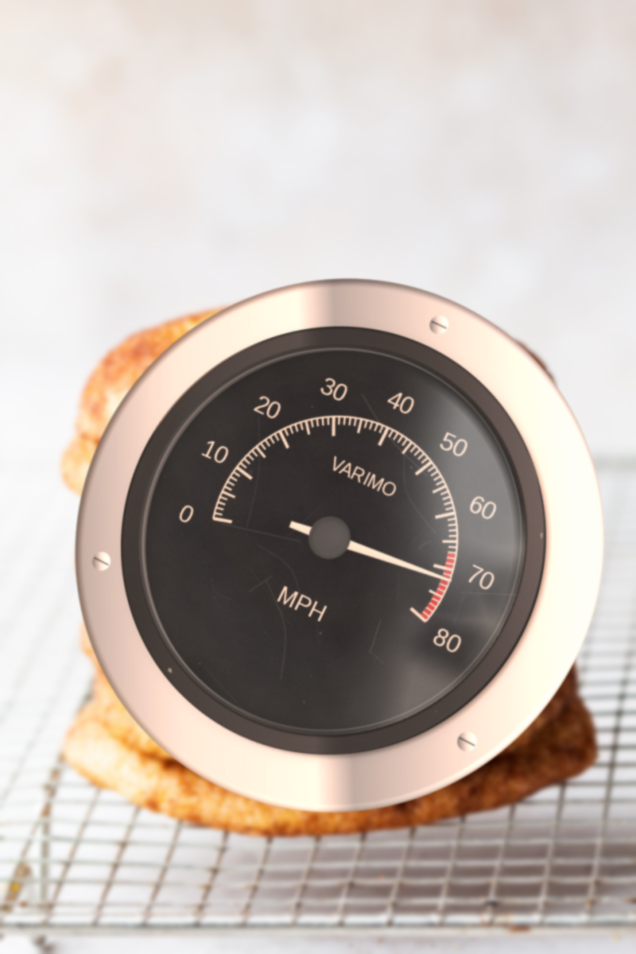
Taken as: 72
